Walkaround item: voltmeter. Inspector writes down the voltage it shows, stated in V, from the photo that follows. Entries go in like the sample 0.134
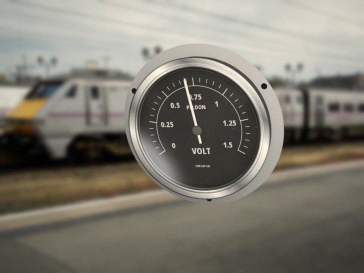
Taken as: 0.7
